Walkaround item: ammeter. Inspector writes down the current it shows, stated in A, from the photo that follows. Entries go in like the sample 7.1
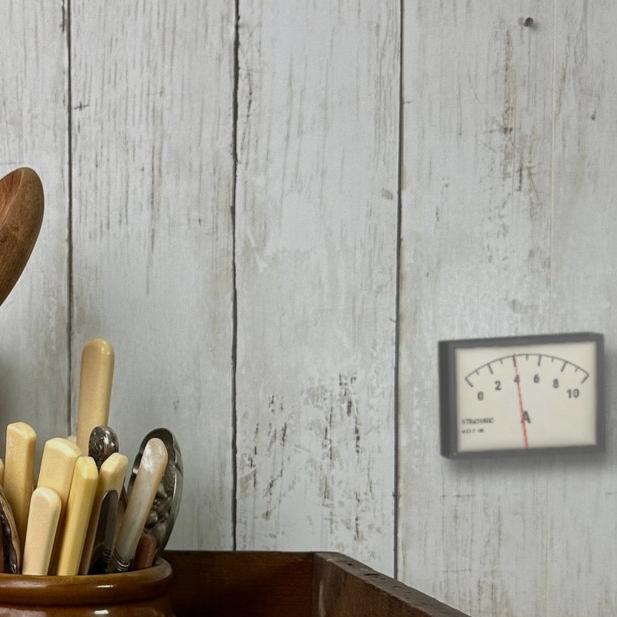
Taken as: 4
